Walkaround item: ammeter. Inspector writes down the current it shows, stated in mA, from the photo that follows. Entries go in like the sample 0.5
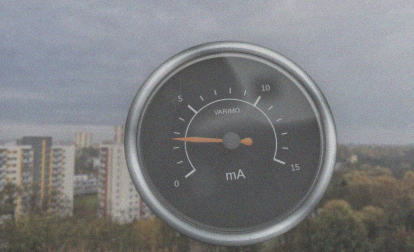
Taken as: 2.5
